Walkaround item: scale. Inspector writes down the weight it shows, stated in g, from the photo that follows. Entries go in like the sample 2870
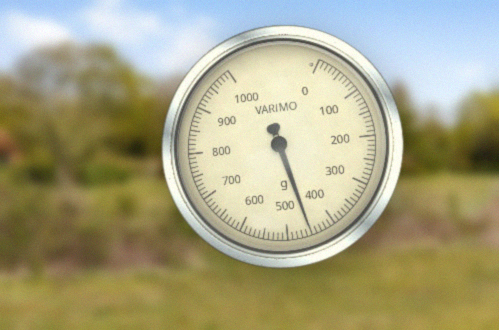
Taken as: 450
